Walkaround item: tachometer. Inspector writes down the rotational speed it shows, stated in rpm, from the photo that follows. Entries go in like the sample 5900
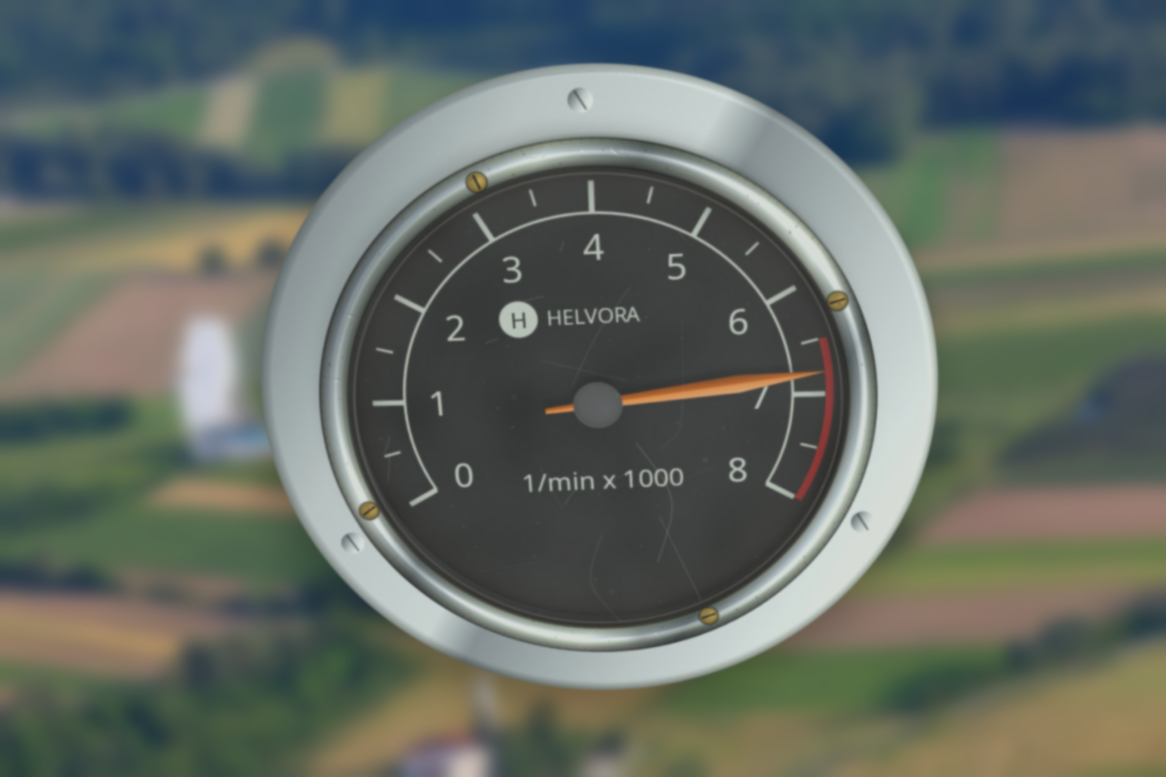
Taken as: 6750
